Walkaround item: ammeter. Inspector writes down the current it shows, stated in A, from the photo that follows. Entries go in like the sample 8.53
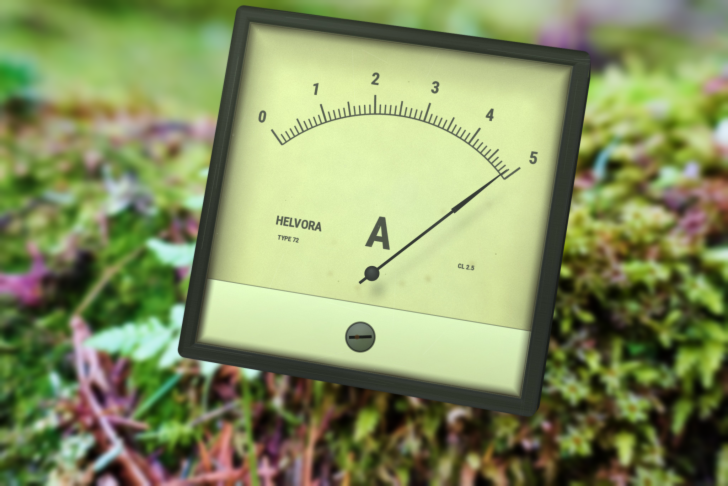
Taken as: 4.9
